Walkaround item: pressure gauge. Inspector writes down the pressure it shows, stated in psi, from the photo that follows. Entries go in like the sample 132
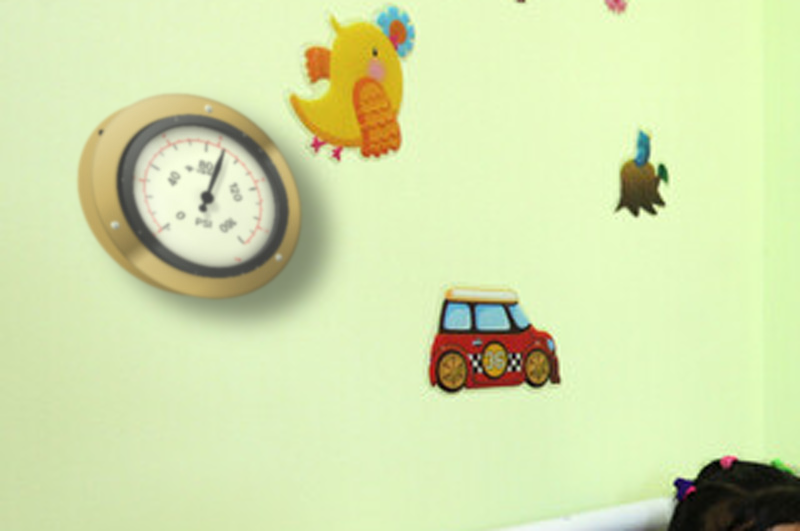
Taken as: 90
